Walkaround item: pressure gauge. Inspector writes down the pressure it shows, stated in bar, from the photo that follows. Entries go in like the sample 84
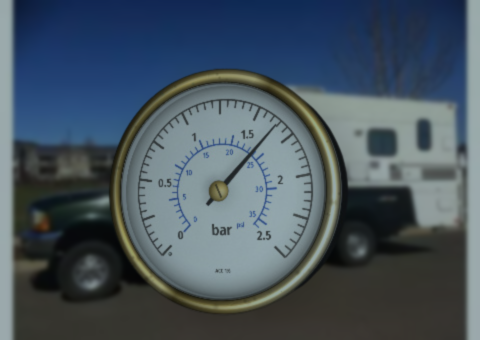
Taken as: 1.65
